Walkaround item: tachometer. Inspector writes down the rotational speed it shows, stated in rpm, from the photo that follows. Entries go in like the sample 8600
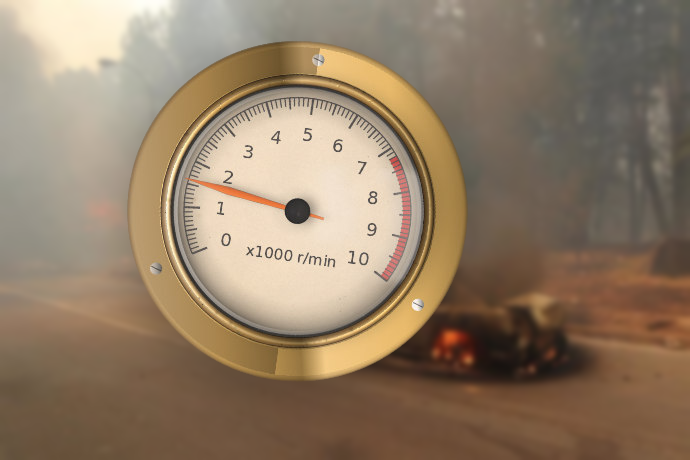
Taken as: 1600
